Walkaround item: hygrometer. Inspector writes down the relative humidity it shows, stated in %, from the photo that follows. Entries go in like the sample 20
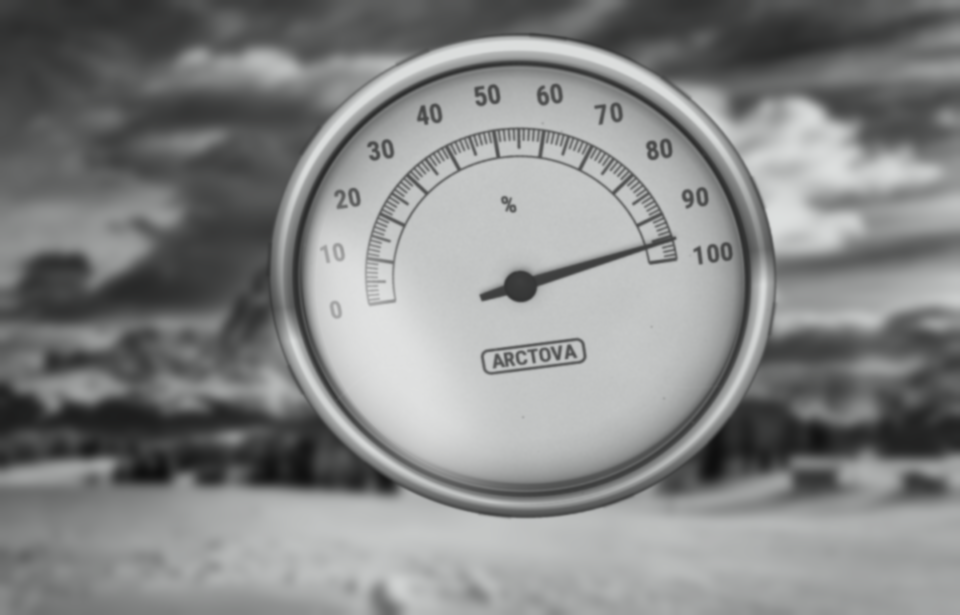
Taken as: 95
